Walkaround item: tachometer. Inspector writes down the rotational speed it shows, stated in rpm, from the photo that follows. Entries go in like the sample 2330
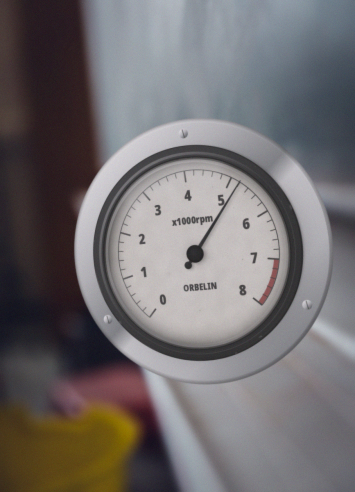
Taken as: 5200
